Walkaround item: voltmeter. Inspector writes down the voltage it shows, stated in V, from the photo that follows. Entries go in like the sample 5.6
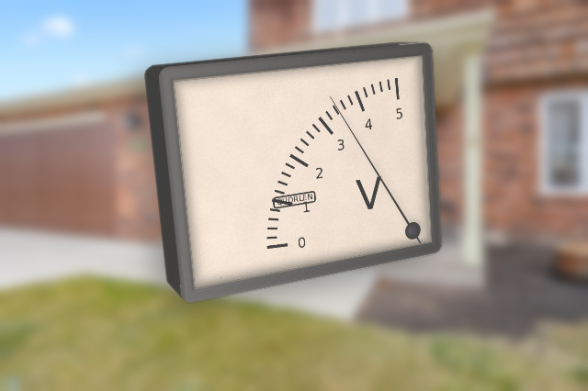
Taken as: 3.4
